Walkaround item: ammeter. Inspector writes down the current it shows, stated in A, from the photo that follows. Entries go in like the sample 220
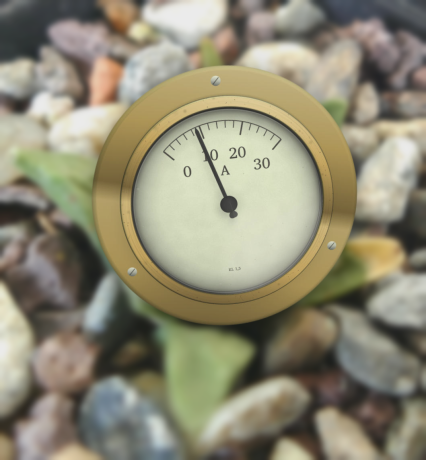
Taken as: 9
